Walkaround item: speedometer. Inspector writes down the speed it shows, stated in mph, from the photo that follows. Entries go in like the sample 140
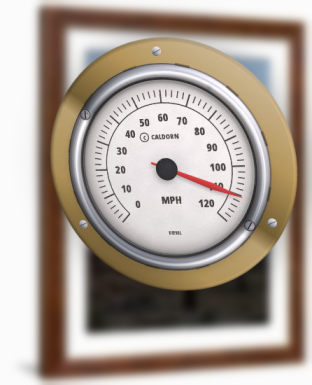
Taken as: 110
